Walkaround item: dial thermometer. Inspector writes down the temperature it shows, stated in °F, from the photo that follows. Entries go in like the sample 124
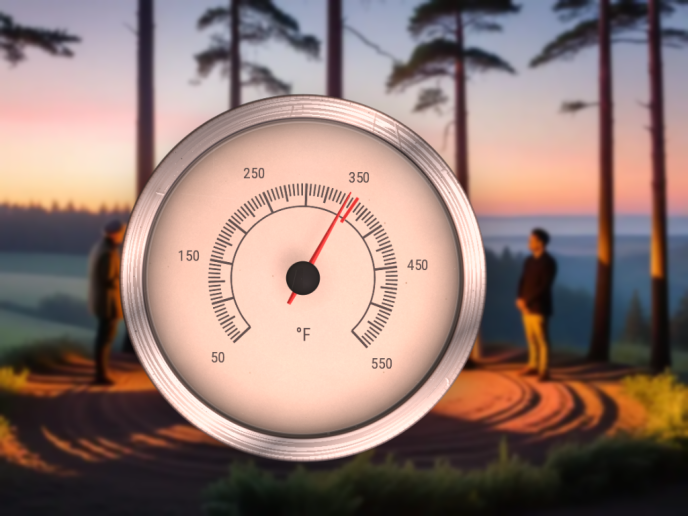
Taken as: 350
